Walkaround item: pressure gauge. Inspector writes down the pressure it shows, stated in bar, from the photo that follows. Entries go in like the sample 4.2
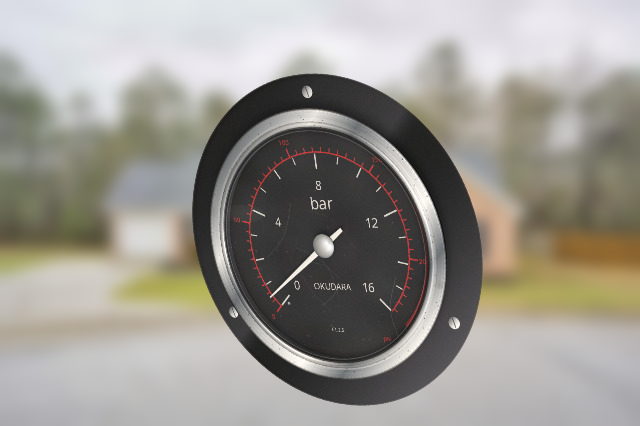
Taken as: 0.5
